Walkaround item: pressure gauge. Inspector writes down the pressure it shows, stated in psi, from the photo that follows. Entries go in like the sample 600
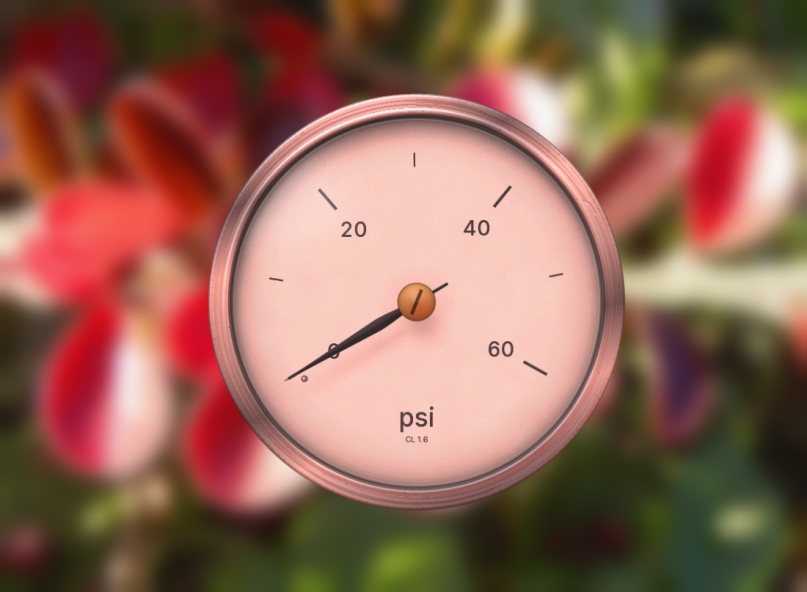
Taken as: 0
